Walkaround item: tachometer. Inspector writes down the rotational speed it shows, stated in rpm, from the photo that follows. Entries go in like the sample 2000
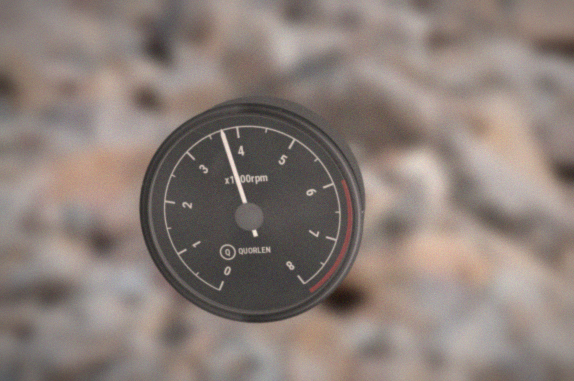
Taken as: 3750
